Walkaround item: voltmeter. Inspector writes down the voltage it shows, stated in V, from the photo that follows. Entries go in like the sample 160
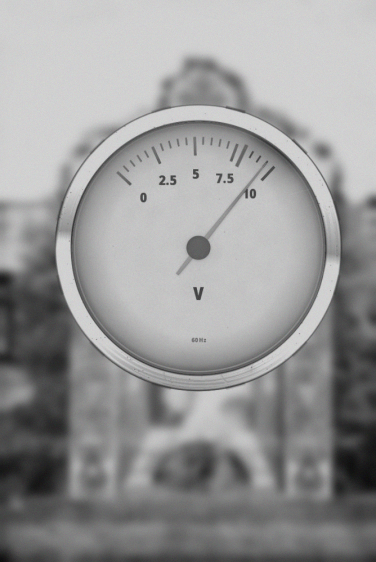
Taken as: 9.5
